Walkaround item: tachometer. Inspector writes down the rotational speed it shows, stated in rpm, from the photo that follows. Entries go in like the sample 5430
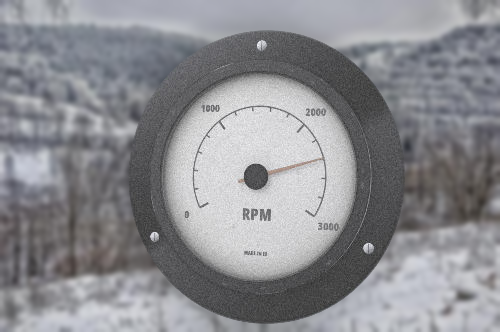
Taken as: 2400
